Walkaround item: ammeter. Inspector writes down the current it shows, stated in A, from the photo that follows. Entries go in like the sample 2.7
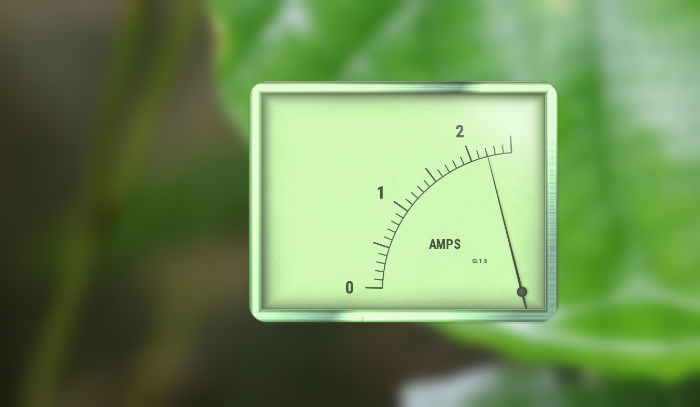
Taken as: 2.2
